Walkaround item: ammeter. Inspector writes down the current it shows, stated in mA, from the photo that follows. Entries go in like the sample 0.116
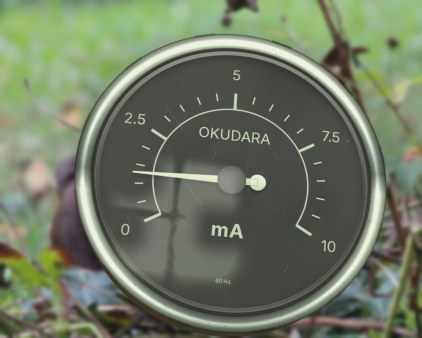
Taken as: 1.25
